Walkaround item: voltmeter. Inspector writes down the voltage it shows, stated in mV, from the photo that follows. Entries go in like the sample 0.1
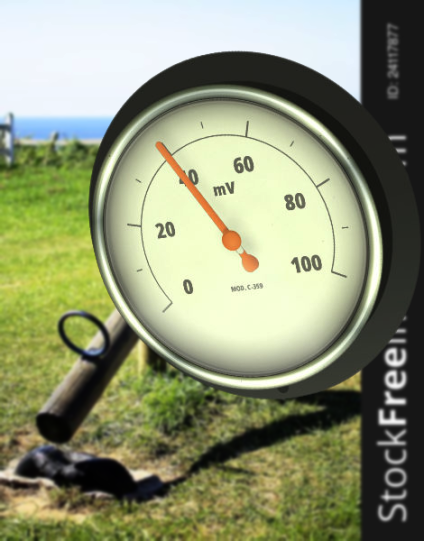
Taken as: 40
